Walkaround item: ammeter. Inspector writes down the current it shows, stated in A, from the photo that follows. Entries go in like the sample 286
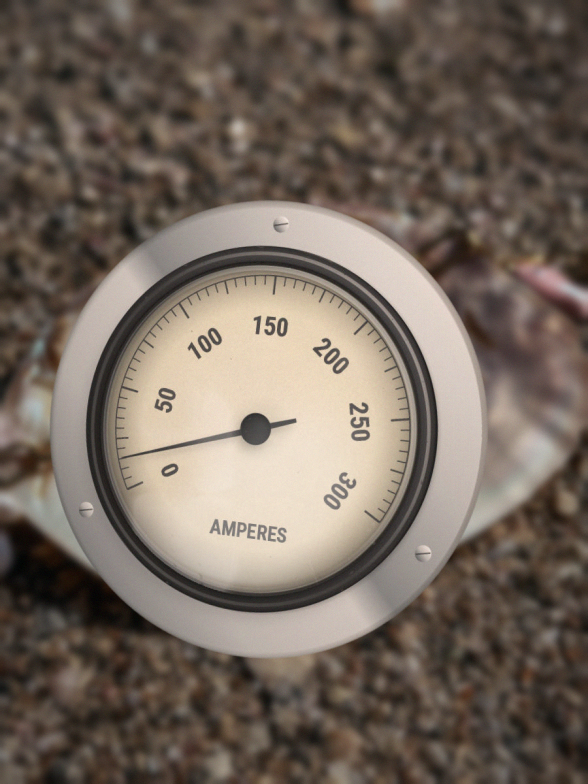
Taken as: 15
